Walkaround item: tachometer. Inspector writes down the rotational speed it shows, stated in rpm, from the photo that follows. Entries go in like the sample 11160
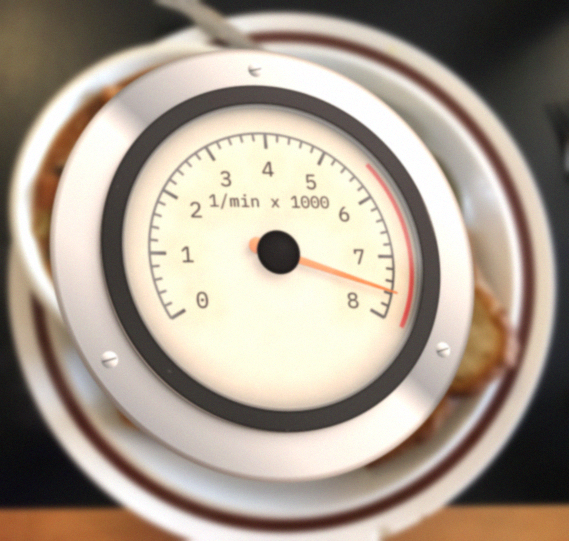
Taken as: 7600
